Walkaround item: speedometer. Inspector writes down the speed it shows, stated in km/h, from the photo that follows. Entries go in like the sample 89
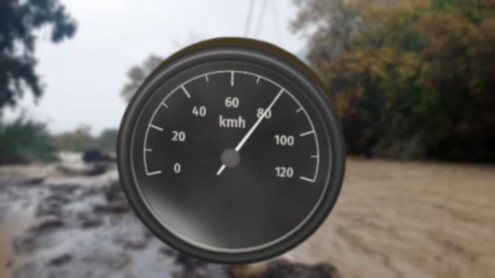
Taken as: 80
